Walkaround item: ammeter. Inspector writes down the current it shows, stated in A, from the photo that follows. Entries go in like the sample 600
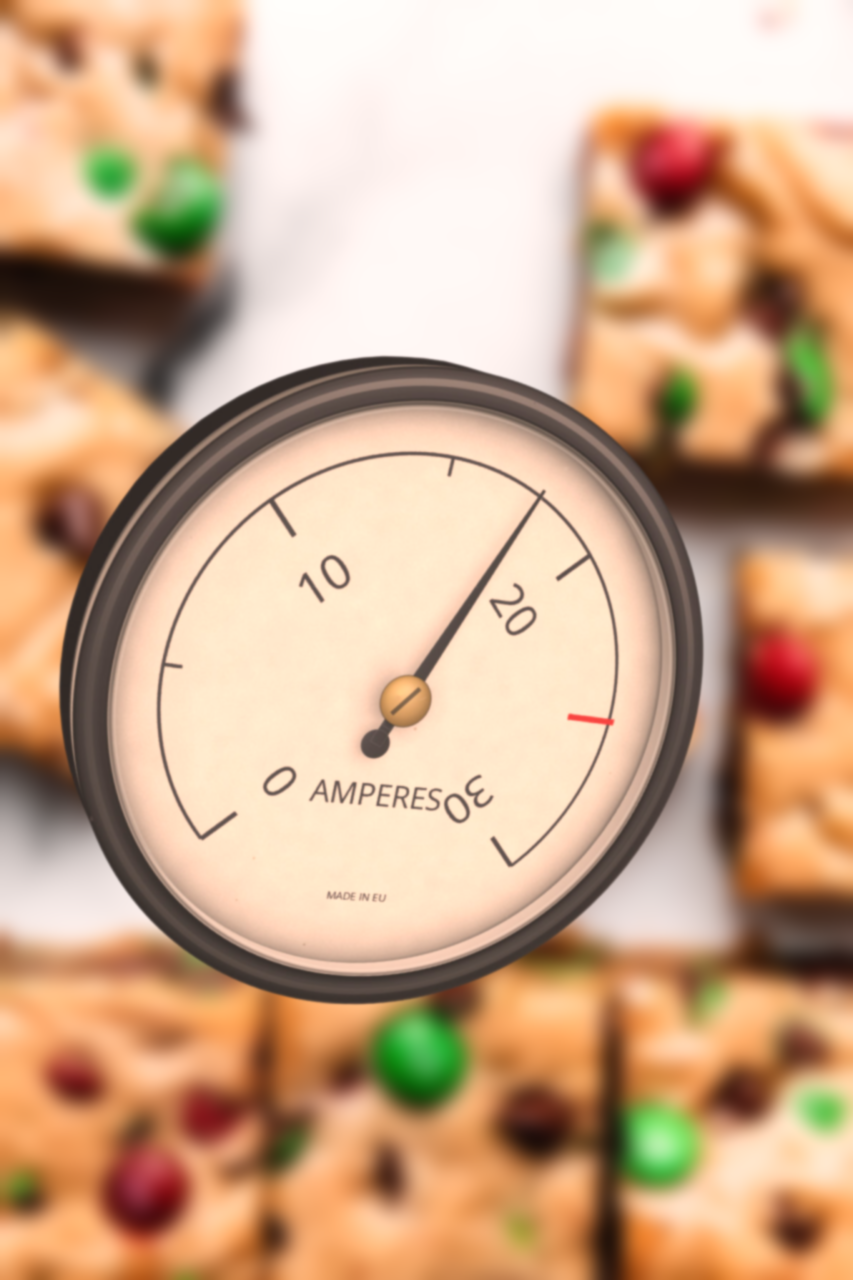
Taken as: 17.5
